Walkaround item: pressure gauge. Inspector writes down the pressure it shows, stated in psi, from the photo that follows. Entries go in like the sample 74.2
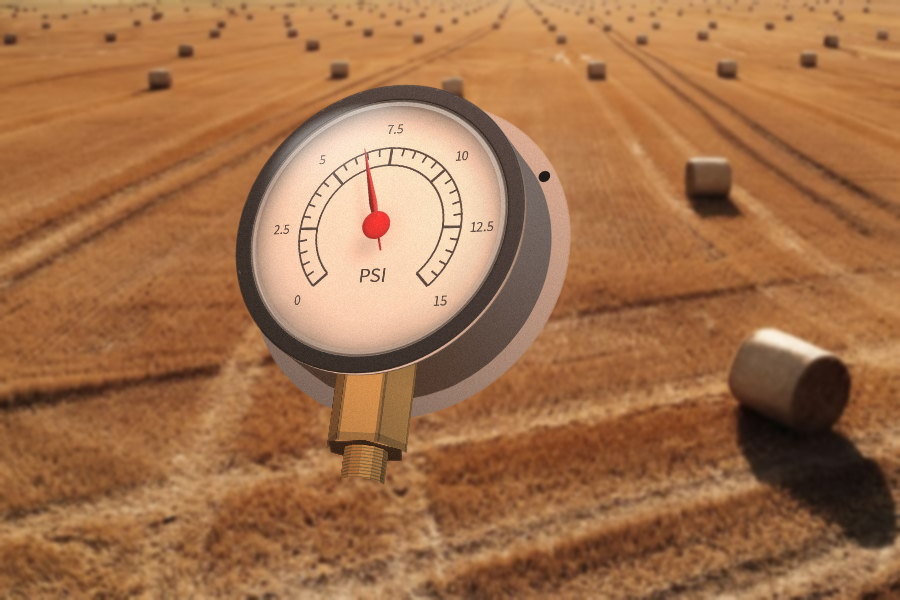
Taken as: 6.5
